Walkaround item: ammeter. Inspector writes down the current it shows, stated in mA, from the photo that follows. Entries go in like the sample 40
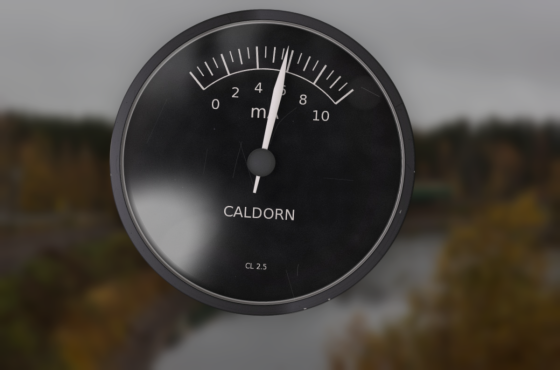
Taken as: 5.75
